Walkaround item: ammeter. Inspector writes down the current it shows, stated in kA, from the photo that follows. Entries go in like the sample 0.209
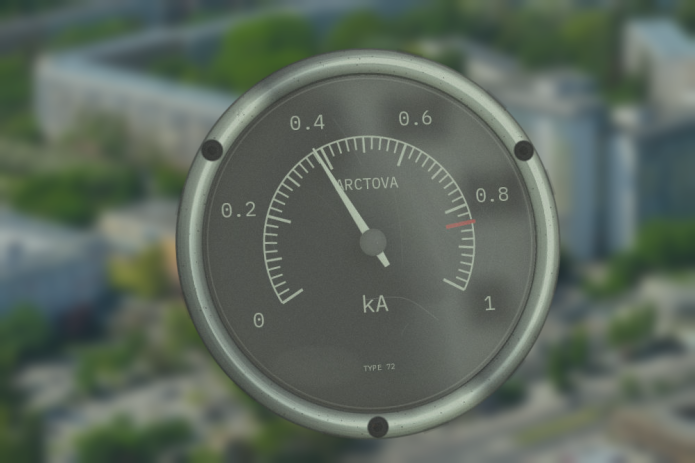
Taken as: 0.38
